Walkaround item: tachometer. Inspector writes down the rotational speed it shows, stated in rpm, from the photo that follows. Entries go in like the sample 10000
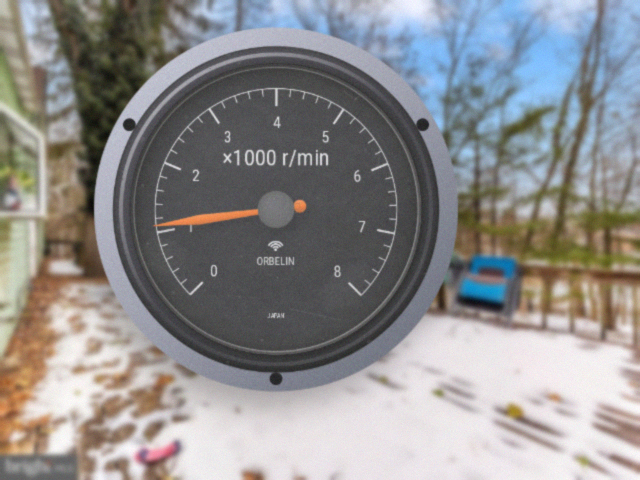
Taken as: 1100
